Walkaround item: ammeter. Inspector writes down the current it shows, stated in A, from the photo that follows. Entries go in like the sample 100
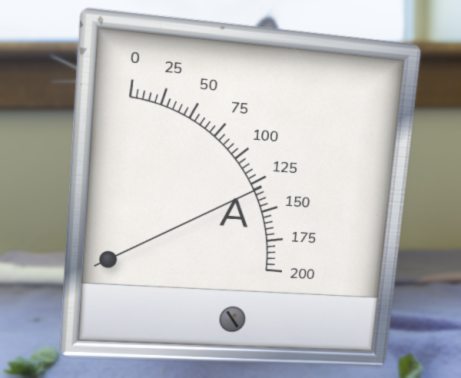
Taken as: 130
